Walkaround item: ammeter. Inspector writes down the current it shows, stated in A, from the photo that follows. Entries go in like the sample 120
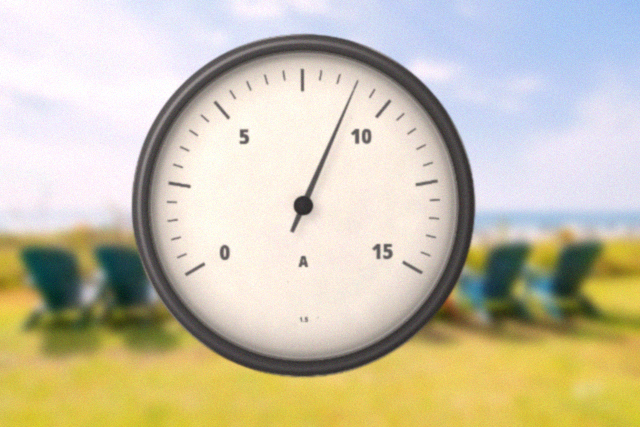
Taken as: 9
